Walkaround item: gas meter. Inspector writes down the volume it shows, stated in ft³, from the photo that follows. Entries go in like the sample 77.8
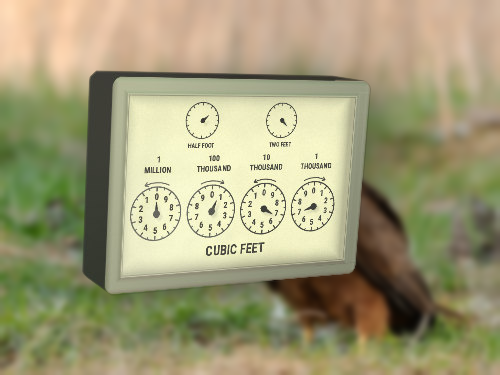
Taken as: 6700
